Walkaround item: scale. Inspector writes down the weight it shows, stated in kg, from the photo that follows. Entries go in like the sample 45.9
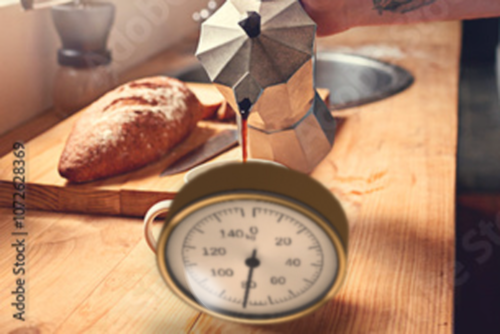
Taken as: 80
